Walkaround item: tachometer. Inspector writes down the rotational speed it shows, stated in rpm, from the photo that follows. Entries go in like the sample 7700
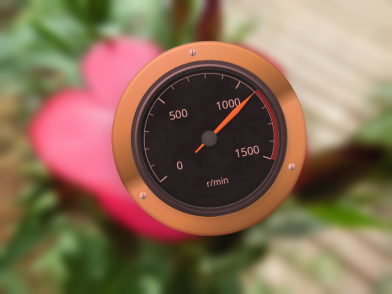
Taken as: 1100
